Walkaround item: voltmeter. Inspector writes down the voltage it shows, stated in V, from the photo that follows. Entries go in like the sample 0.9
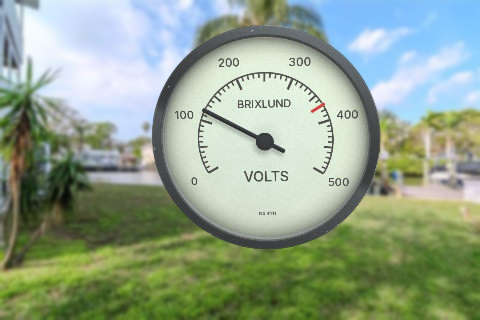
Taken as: 120
